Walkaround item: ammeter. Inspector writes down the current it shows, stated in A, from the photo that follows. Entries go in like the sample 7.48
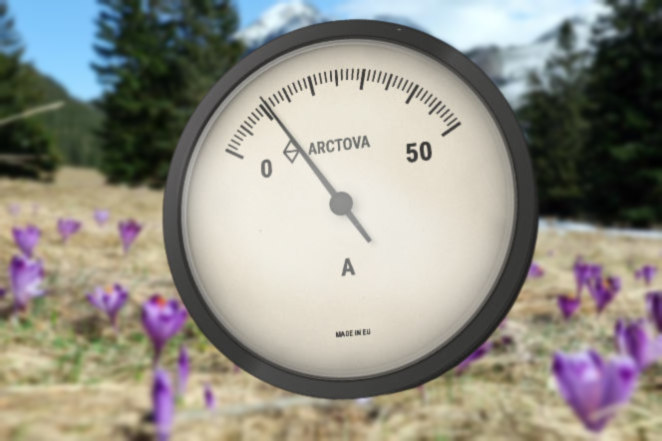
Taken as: 11
